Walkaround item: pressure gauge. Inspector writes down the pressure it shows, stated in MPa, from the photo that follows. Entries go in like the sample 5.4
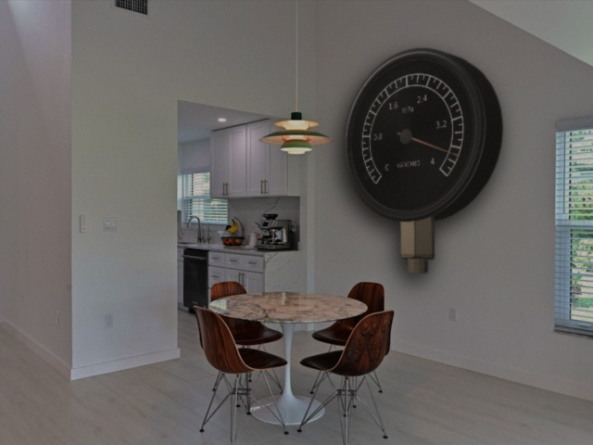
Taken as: 3.7
